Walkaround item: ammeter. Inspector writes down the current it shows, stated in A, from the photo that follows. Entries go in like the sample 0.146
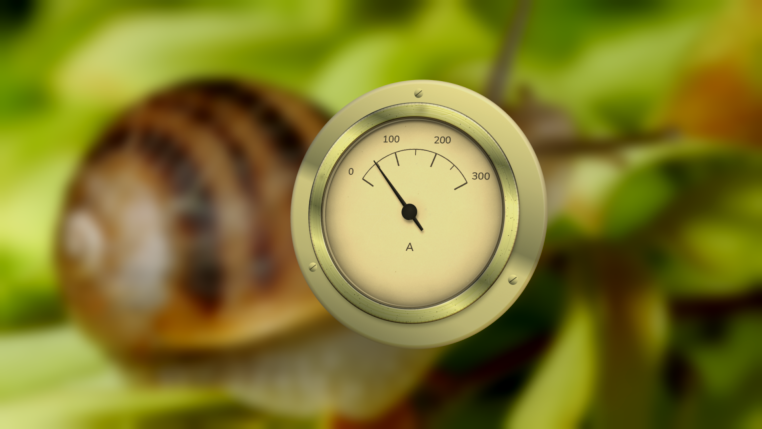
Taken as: 50
